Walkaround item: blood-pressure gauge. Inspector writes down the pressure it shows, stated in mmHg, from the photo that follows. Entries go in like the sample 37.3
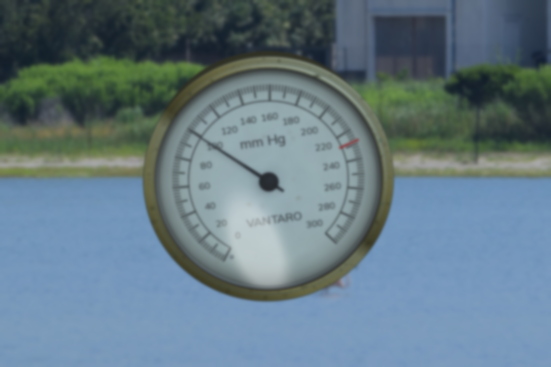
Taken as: 100
